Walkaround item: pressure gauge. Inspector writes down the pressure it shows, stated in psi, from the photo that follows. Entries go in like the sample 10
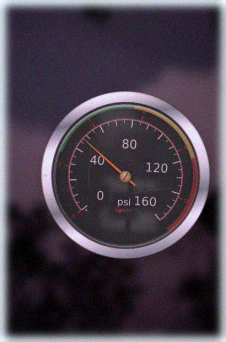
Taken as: 47.5
